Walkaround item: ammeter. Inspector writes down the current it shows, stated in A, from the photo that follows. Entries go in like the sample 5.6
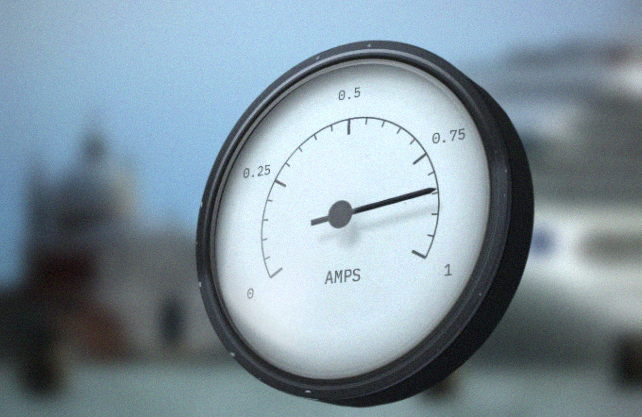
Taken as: 0.85
